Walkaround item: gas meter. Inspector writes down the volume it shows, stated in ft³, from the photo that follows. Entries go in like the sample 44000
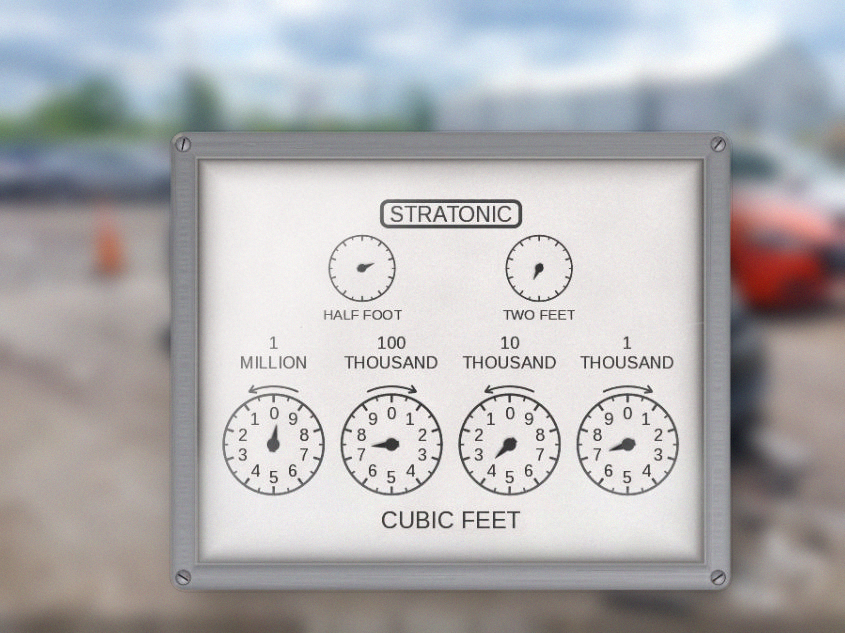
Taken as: 973700
